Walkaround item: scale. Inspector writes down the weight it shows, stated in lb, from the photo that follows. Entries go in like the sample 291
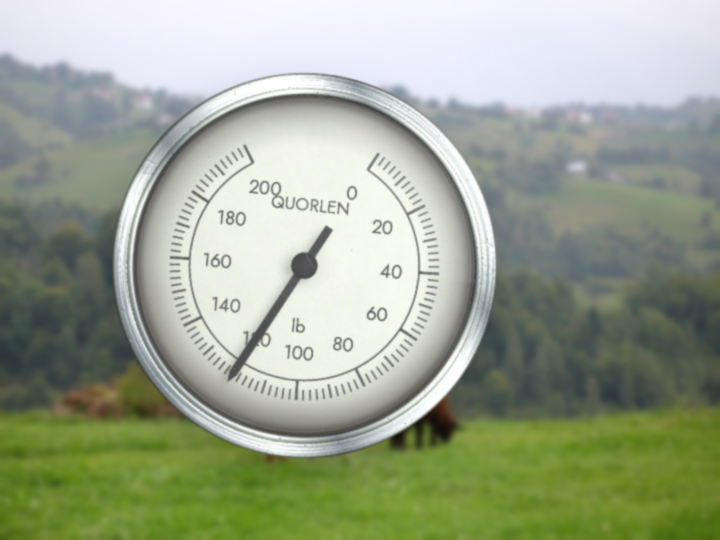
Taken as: 120
